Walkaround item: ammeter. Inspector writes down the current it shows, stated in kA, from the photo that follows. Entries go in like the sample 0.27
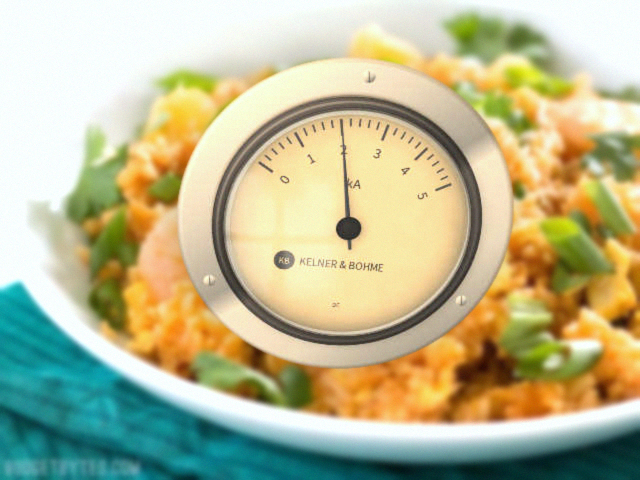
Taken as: 2
